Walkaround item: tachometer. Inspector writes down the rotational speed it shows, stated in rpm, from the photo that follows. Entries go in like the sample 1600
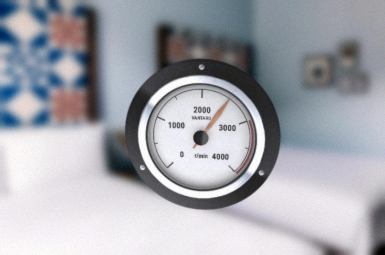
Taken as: 2500
